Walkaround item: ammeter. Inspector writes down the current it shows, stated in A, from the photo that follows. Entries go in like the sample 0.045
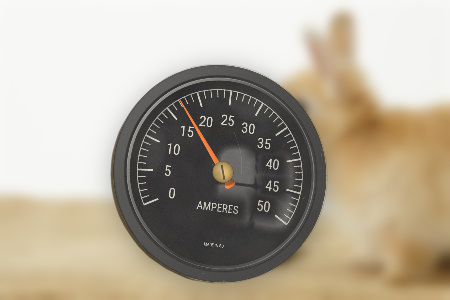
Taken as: 17
